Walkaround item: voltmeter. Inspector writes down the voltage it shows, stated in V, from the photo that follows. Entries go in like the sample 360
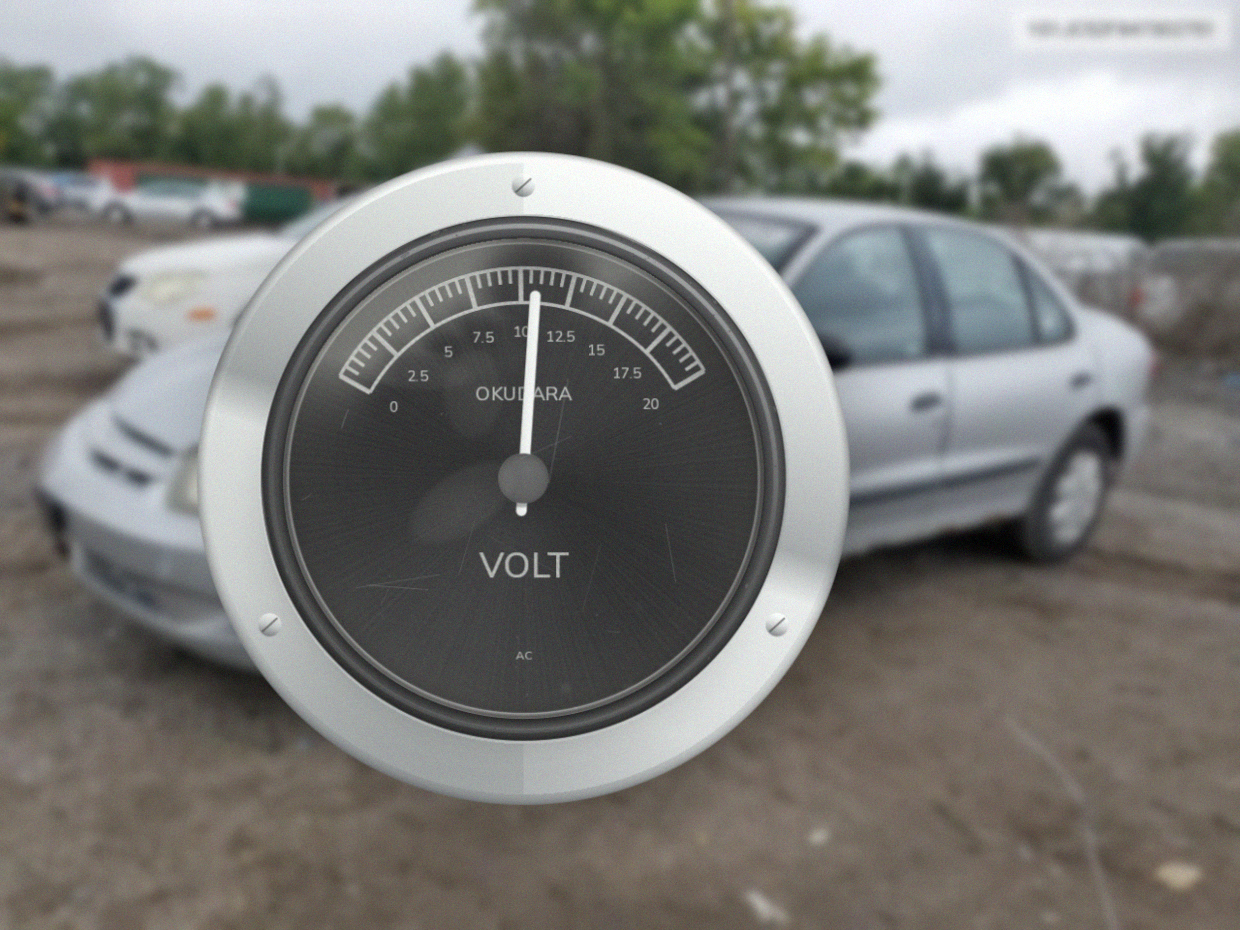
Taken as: 10.75
